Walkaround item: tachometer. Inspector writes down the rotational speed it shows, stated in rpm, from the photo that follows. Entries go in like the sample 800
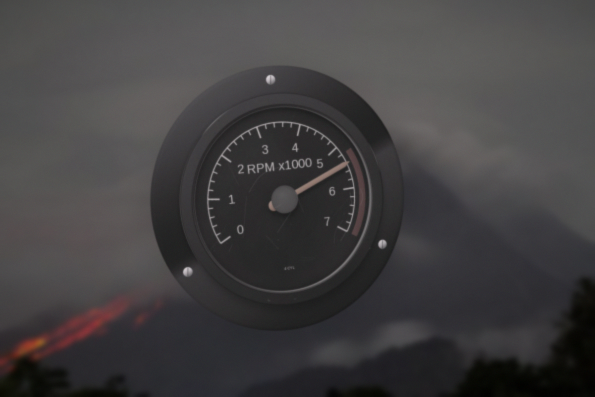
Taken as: 5400
